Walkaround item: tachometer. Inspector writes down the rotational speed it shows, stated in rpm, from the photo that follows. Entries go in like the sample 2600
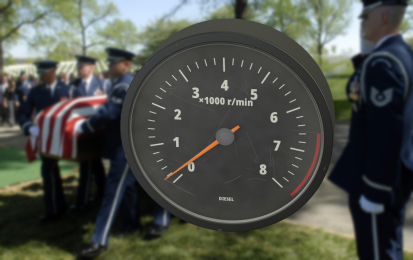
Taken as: 200
